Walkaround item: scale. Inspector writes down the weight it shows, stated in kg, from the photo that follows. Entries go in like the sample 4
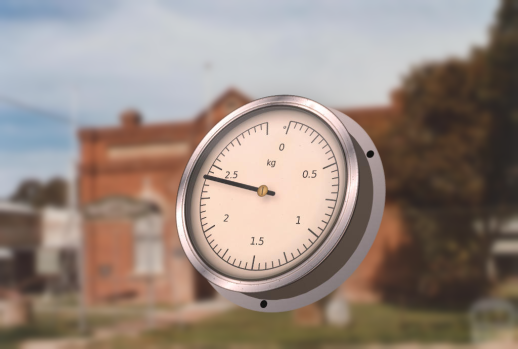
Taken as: 2.4
